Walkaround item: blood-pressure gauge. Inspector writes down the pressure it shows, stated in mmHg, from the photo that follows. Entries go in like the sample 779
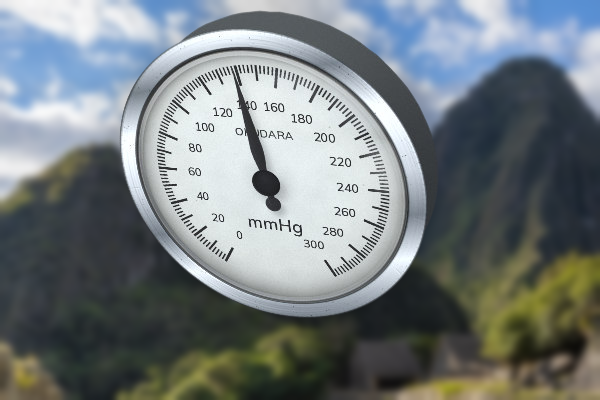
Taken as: 140
